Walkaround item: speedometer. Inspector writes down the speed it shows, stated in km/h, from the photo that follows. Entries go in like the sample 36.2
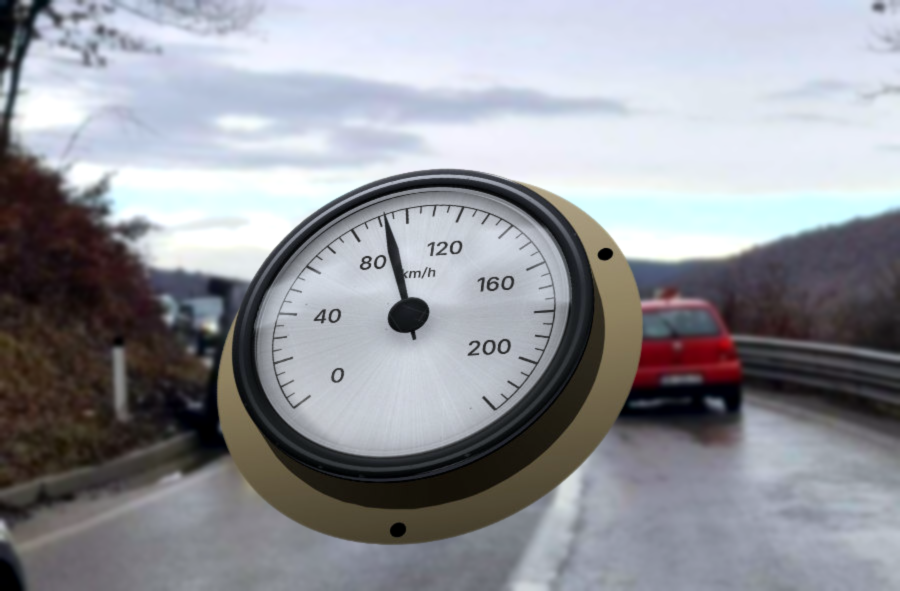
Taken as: 92.5
